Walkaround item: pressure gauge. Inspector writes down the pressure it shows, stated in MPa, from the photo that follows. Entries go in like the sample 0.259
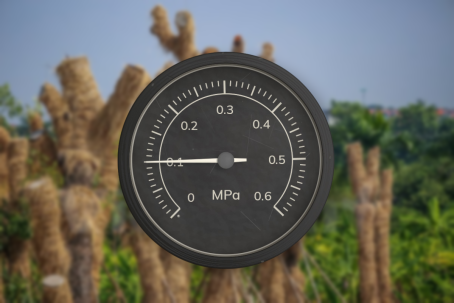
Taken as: 0.1
